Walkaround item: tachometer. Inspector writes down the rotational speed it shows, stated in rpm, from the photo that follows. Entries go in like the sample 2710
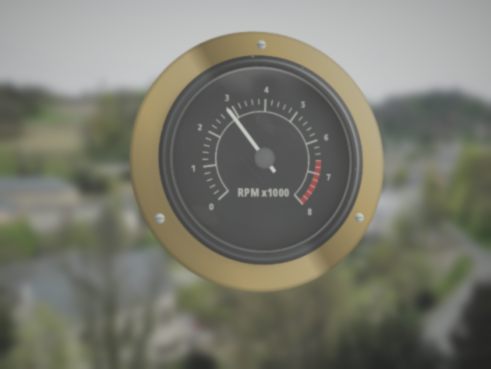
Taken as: 2800
